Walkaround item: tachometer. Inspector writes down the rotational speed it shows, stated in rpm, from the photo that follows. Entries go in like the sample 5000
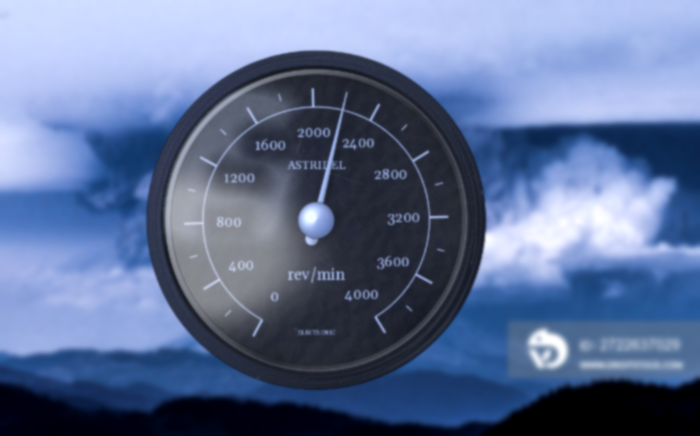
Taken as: 2200
